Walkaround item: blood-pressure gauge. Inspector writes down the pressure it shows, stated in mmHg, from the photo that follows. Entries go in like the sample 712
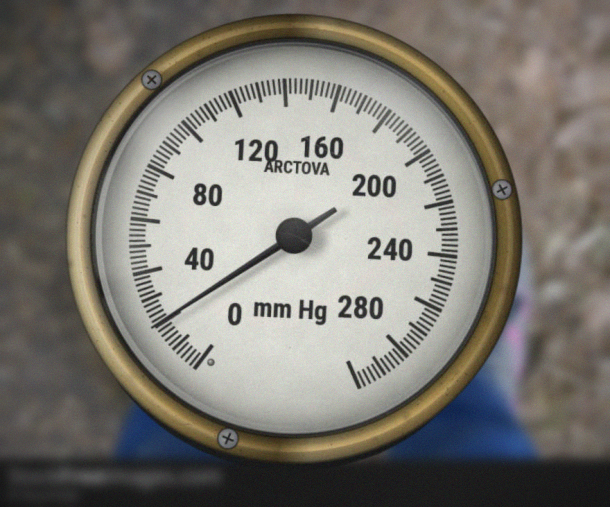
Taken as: 20
